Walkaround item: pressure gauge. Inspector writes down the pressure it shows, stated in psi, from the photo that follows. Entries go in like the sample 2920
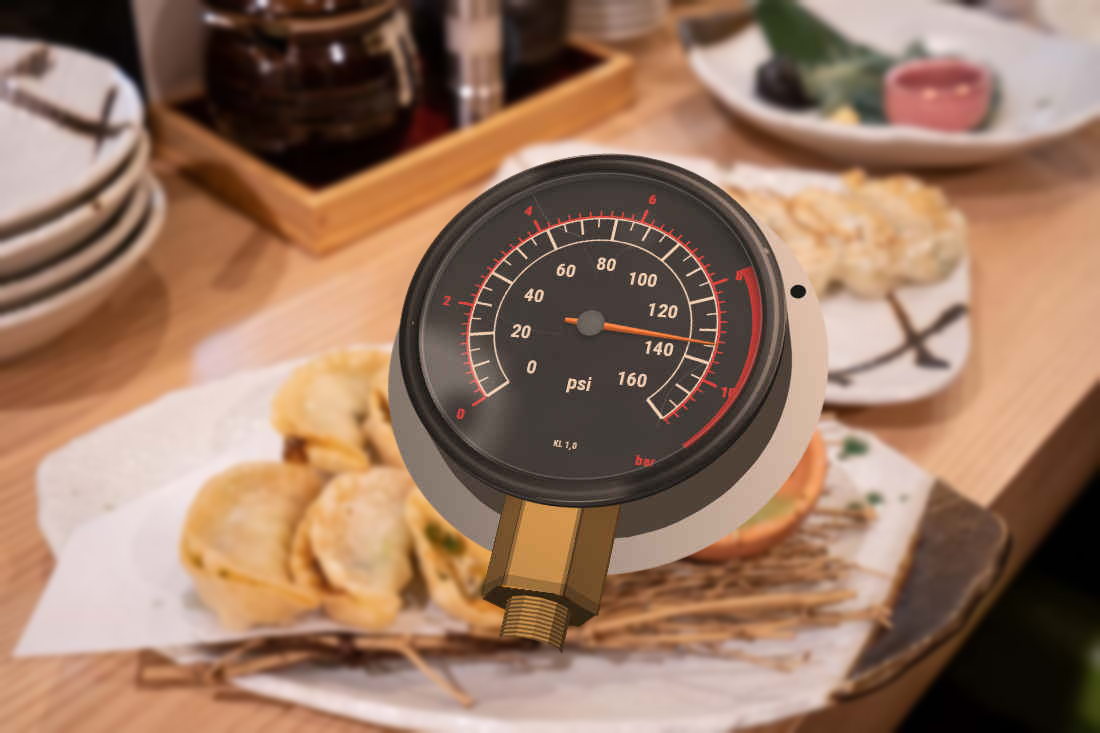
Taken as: 135
